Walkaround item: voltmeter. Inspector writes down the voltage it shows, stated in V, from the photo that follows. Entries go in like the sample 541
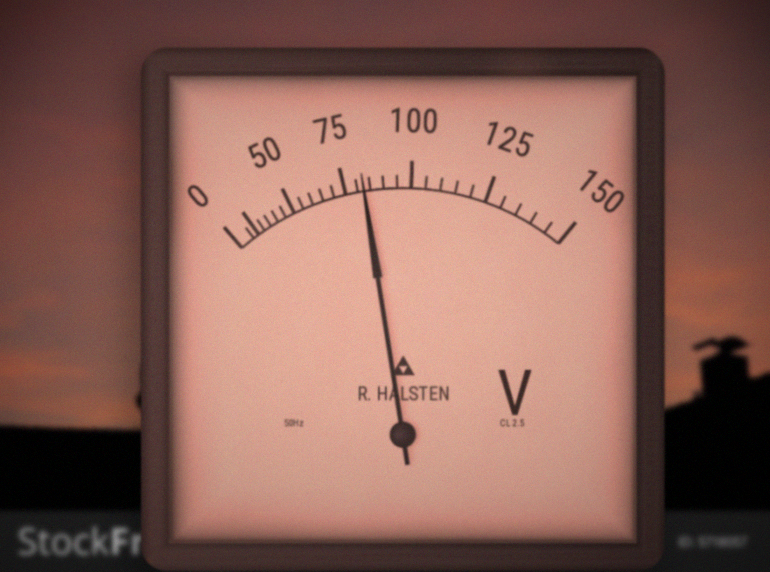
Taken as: 82.5
